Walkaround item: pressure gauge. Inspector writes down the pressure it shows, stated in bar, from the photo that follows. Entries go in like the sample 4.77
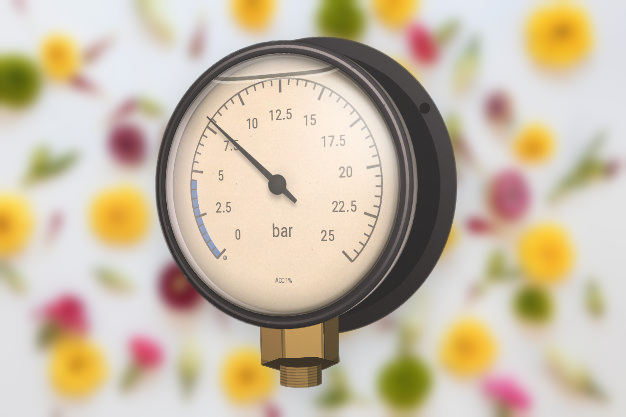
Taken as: 8
